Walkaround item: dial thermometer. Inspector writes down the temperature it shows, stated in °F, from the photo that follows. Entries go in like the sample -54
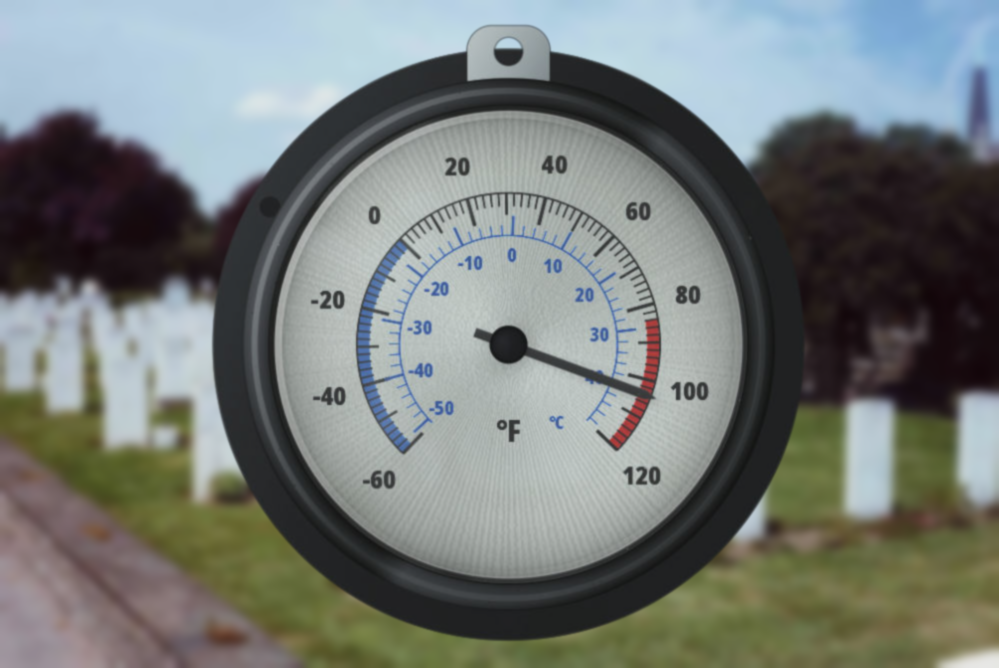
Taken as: 104
